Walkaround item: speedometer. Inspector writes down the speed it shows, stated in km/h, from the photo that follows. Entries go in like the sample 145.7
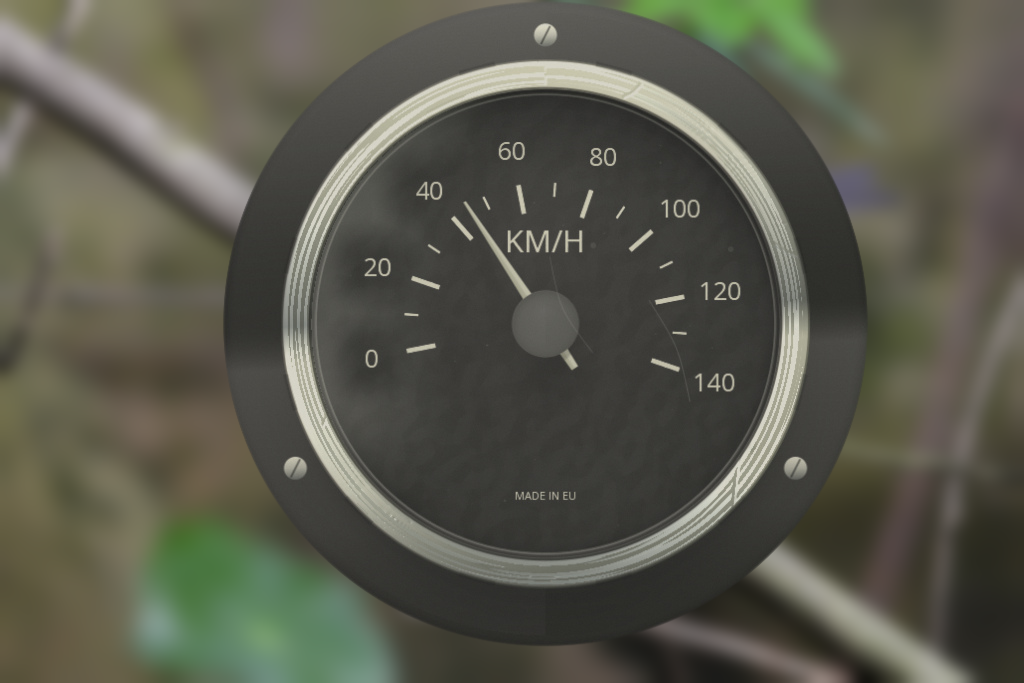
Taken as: 45
